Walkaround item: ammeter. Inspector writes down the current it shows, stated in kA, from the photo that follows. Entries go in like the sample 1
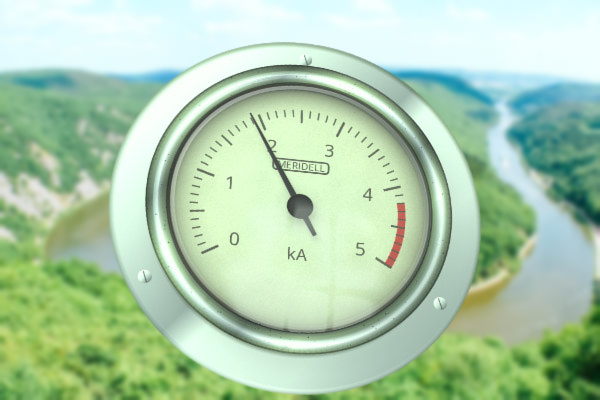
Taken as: 1.9
